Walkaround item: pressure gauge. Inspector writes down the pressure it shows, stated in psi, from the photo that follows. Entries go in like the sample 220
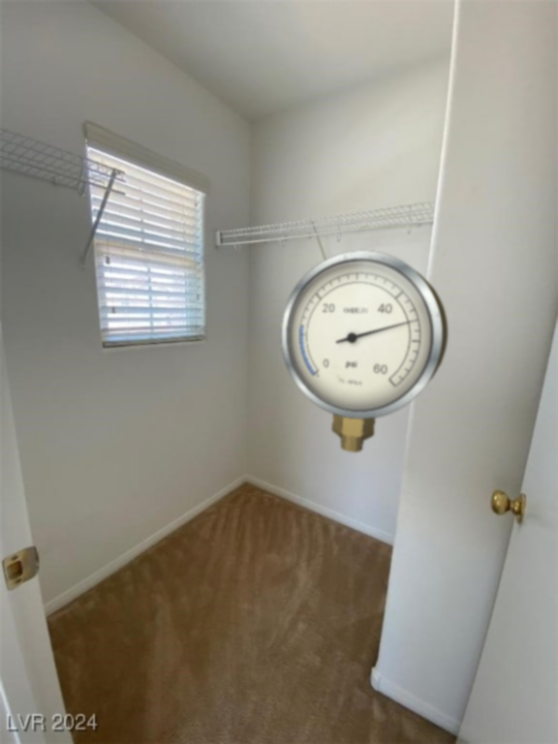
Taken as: 46
